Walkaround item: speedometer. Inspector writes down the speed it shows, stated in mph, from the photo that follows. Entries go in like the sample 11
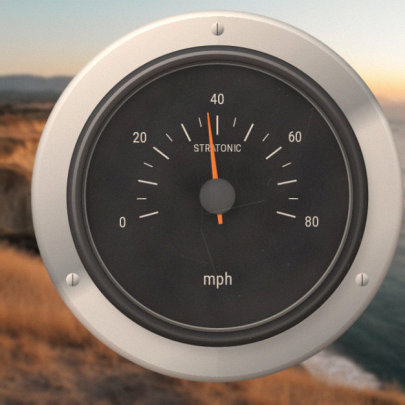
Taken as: 37.5
